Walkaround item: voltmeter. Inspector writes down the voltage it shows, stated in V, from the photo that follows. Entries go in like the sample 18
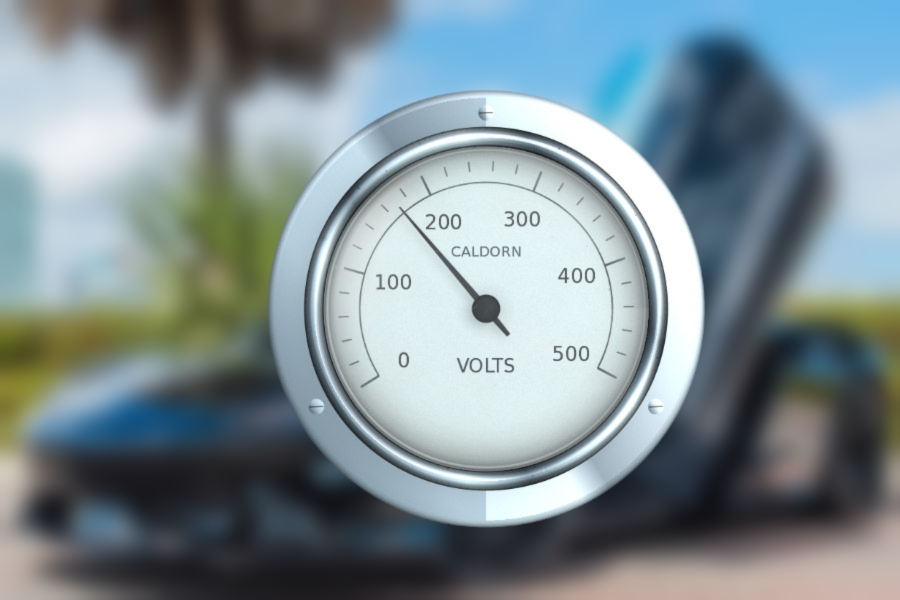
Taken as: 170
